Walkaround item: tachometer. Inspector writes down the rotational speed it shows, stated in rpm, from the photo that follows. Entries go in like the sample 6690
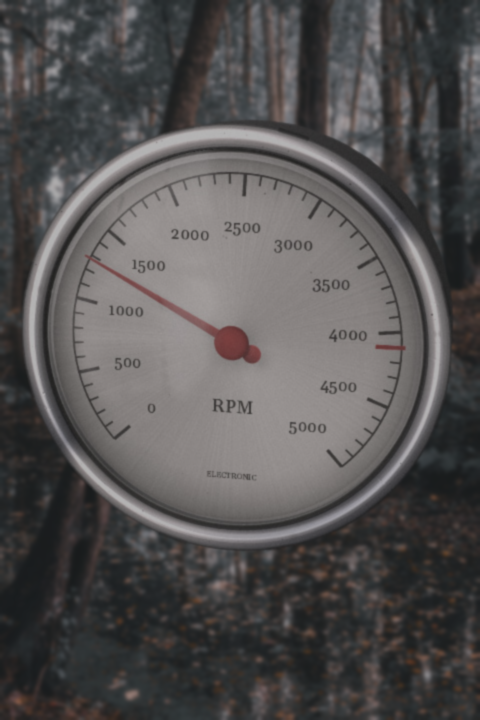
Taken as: 1300
